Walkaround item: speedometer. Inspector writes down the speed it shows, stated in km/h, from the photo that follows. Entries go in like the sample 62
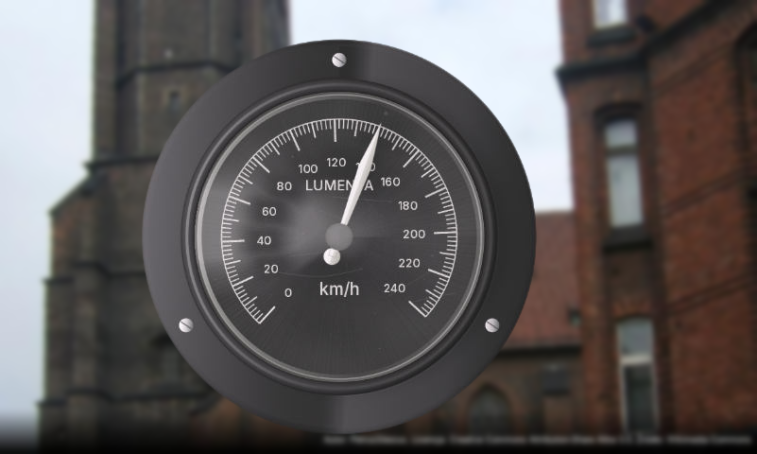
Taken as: 140
